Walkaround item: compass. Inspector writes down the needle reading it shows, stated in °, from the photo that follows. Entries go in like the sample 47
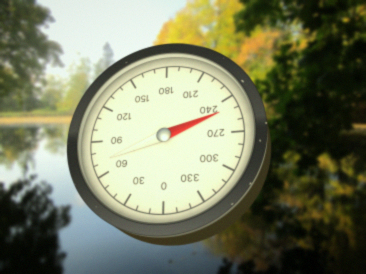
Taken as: 250
